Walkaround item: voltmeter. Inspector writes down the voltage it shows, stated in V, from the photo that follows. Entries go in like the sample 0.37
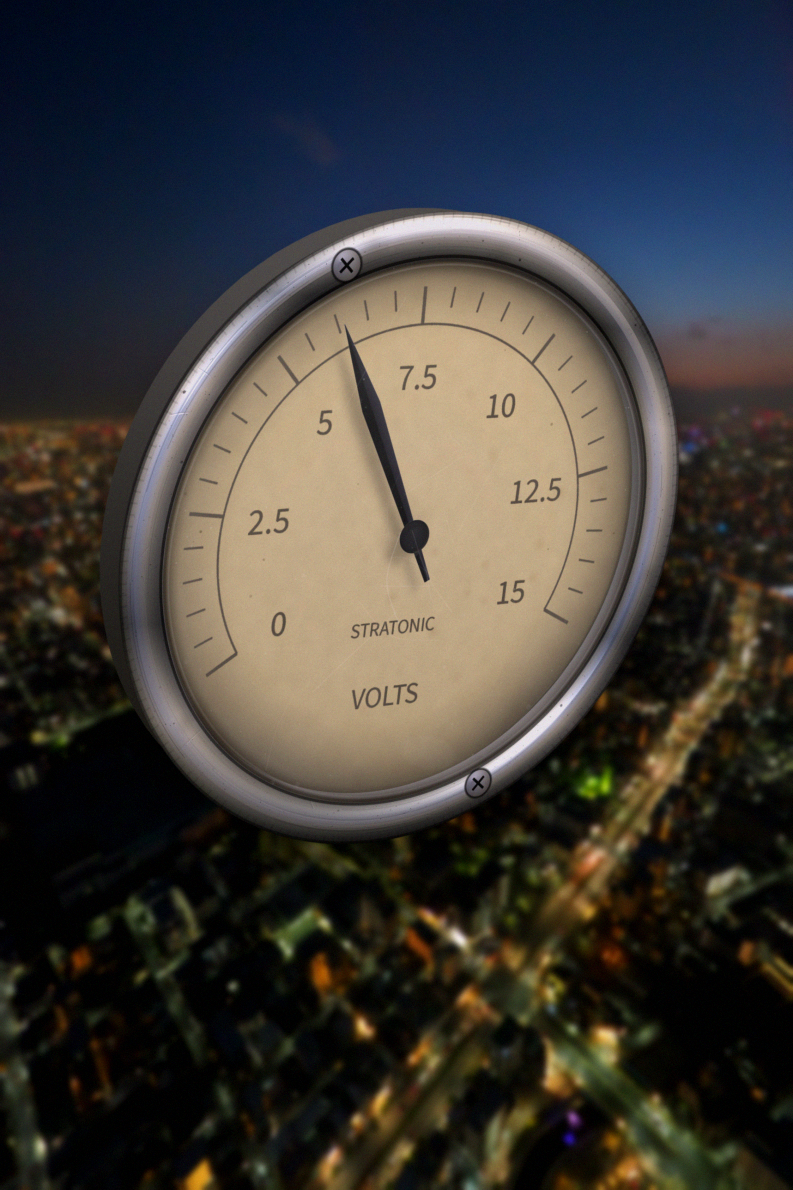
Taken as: 6
